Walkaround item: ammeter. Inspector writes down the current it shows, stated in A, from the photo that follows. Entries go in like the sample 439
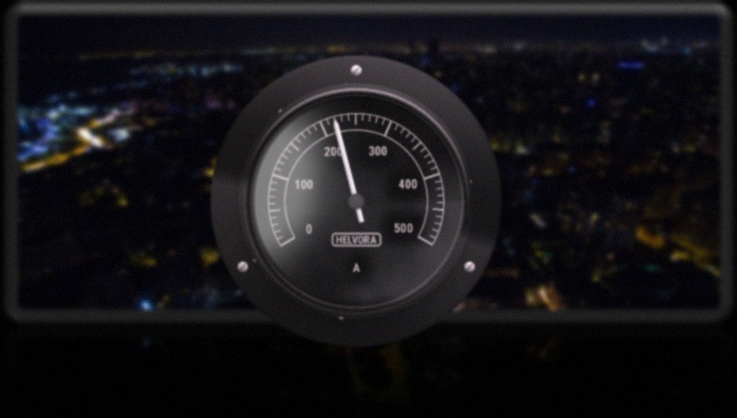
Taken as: 220
